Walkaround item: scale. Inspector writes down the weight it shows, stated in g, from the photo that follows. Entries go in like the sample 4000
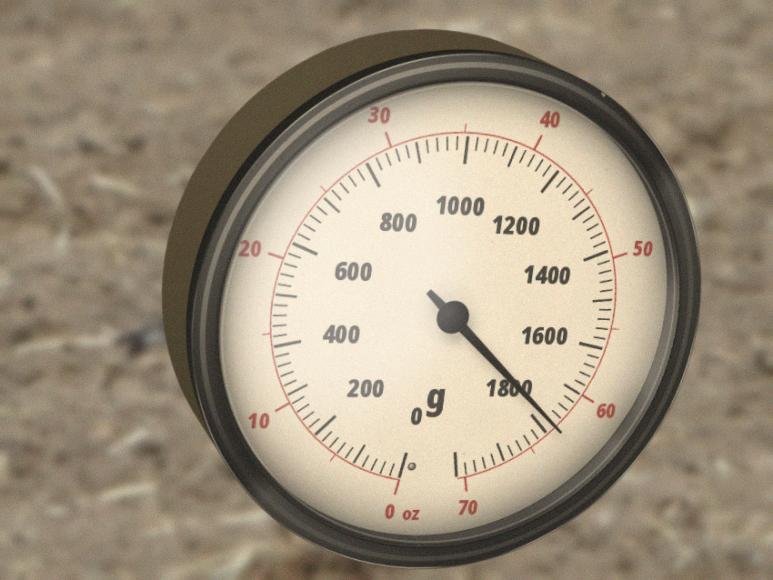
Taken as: 1780
